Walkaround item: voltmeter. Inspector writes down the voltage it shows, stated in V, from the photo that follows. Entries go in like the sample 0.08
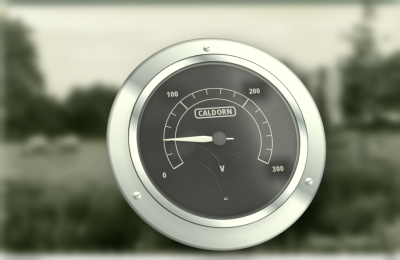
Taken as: 40
